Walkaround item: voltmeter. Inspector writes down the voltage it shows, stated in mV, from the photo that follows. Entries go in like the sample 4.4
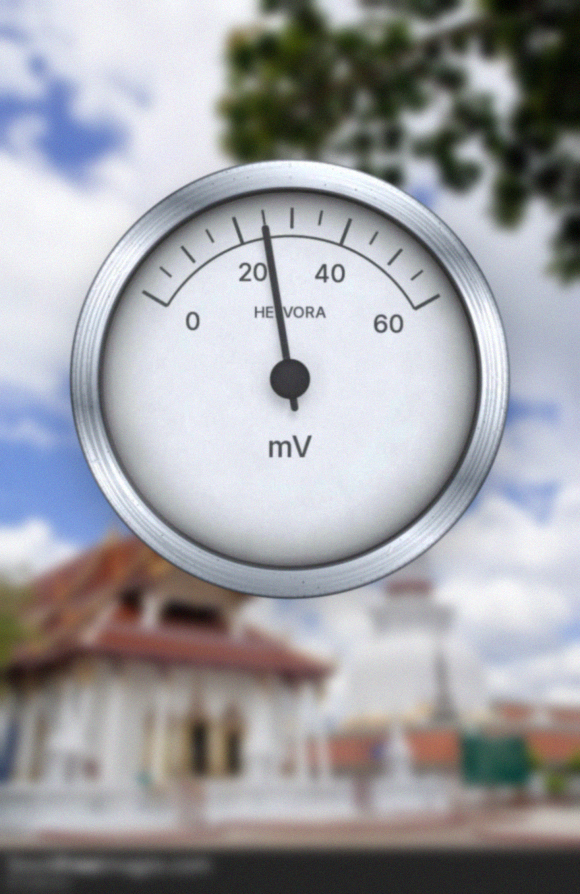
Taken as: 25
